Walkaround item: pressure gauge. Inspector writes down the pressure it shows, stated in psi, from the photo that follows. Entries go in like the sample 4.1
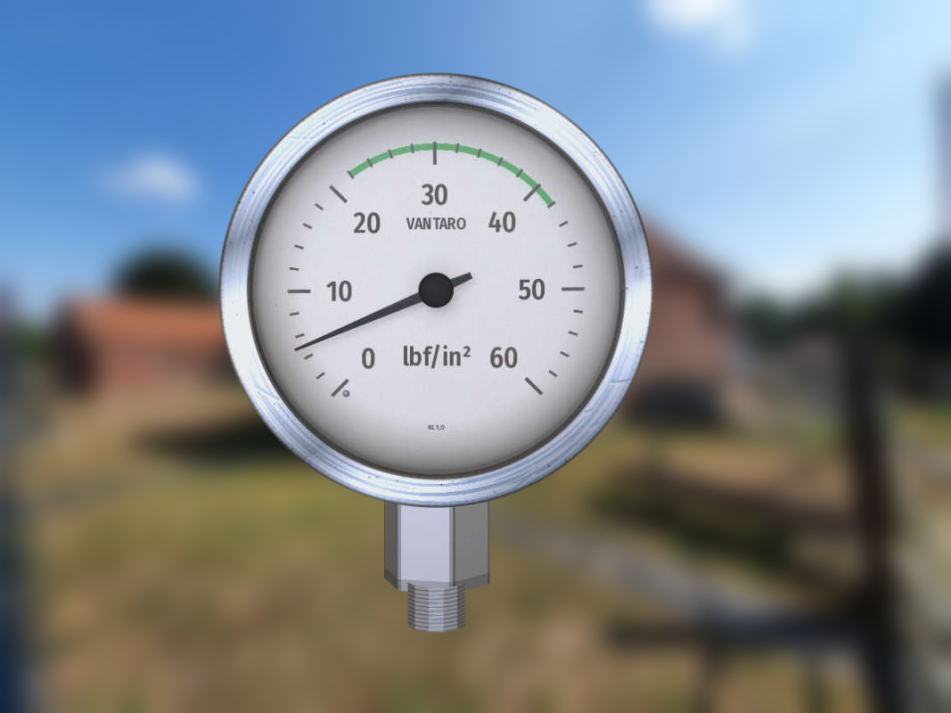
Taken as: 5
